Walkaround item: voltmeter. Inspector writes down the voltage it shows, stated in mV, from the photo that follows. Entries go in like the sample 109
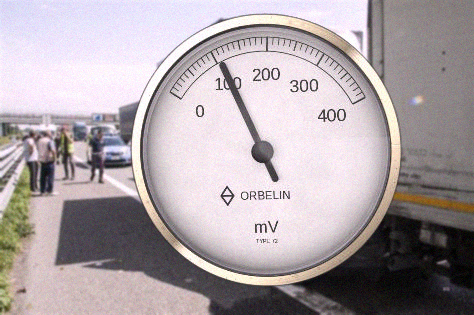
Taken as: 110
